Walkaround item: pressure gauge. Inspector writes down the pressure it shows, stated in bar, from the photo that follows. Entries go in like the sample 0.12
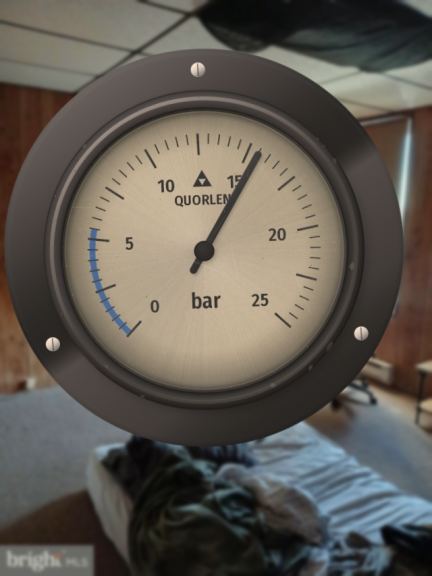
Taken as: 15.5
